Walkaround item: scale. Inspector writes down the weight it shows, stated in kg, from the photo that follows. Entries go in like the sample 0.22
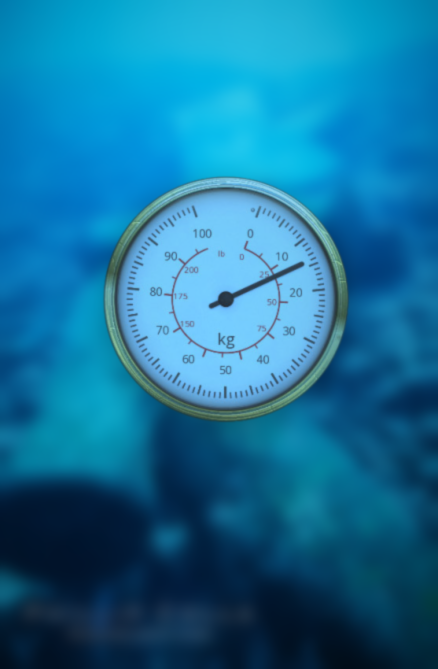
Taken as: 14
